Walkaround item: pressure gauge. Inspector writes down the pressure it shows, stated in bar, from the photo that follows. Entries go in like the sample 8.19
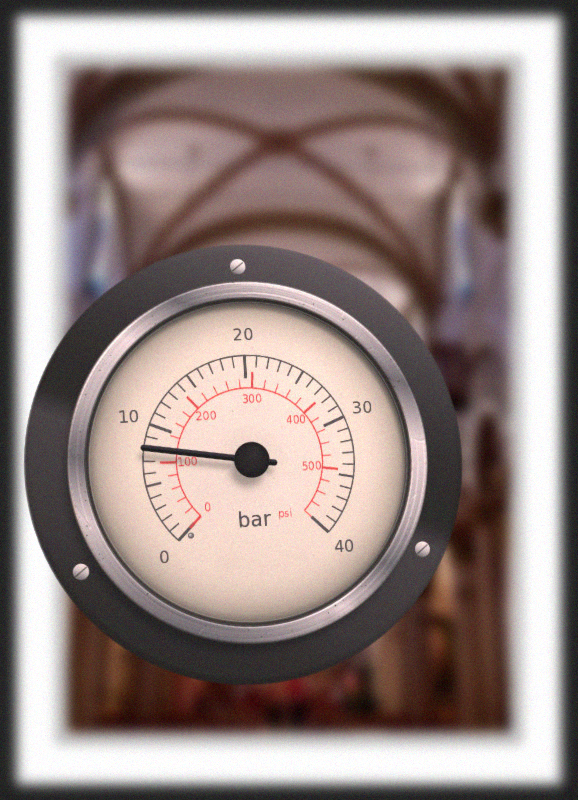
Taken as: 8
